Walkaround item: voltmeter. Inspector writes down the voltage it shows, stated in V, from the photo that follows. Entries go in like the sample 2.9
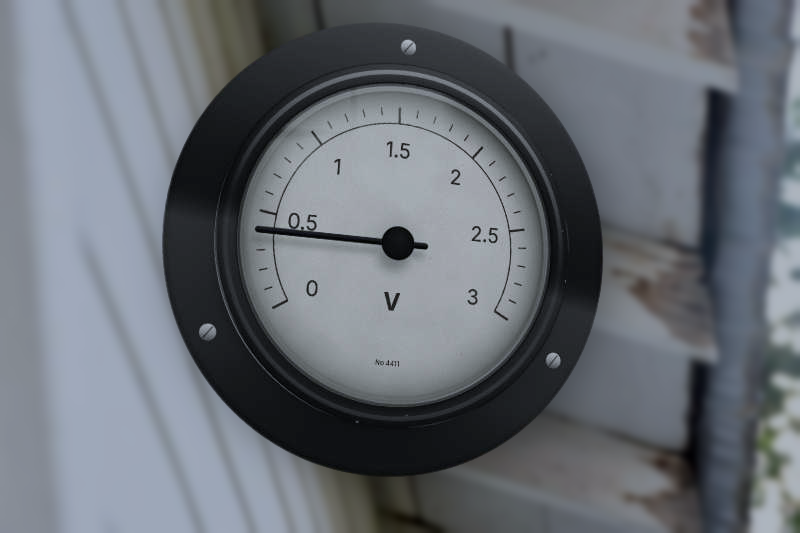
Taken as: 0.4
